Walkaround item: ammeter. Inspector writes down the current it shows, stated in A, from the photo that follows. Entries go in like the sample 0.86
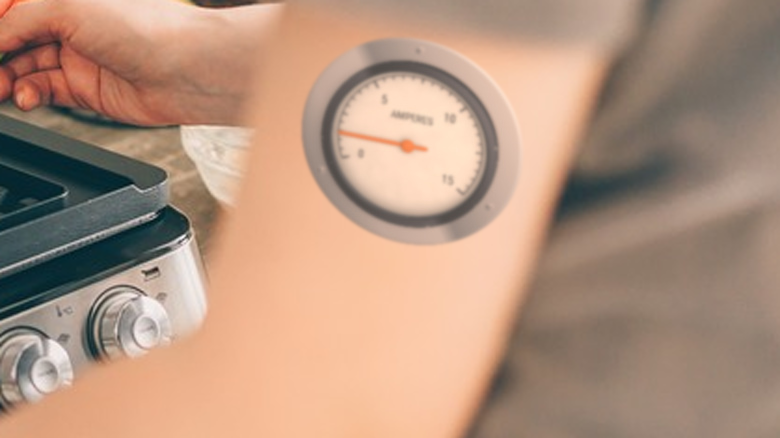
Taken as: 1.5
